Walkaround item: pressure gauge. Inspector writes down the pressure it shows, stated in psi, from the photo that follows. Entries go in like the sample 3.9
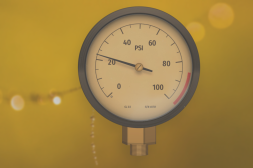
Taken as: 22.5
